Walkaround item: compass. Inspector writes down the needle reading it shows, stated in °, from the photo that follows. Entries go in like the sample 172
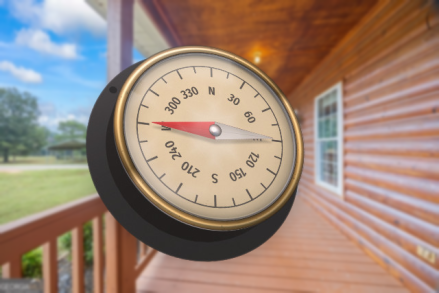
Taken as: 270
